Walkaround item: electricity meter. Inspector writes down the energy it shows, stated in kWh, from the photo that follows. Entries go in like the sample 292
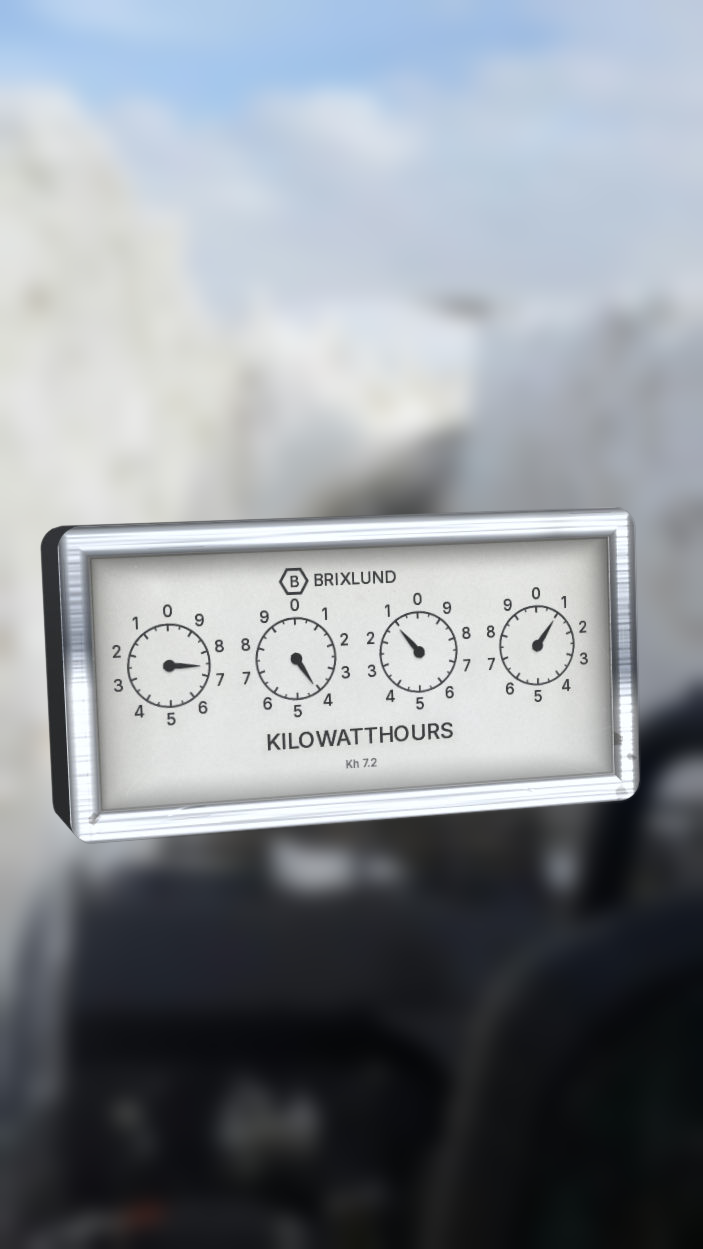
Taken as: 7411
